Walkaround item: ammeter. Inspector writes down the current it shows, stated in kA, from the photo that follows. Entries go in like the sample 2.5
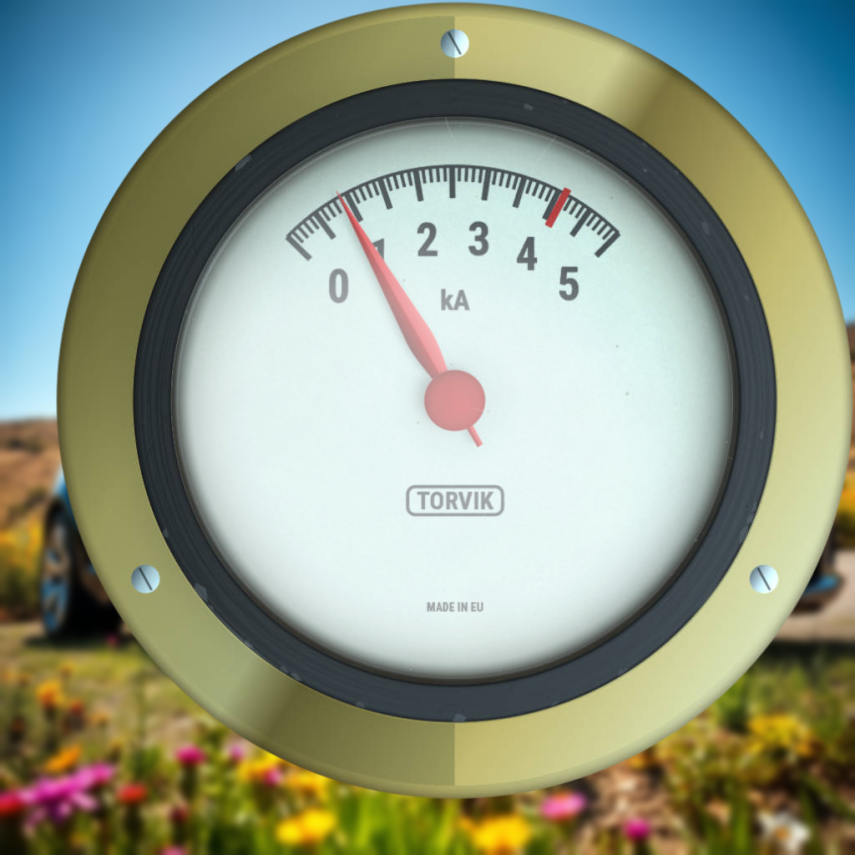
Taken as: 0.9
